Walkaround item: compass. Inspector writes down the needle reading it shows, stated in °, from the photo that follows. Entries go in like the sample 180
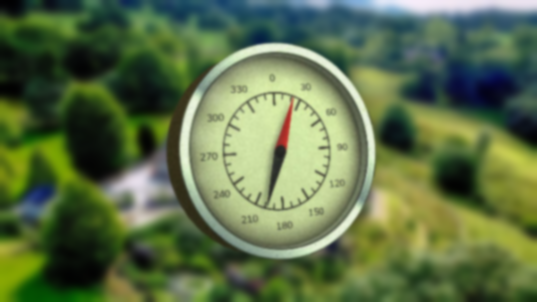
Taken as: 20
